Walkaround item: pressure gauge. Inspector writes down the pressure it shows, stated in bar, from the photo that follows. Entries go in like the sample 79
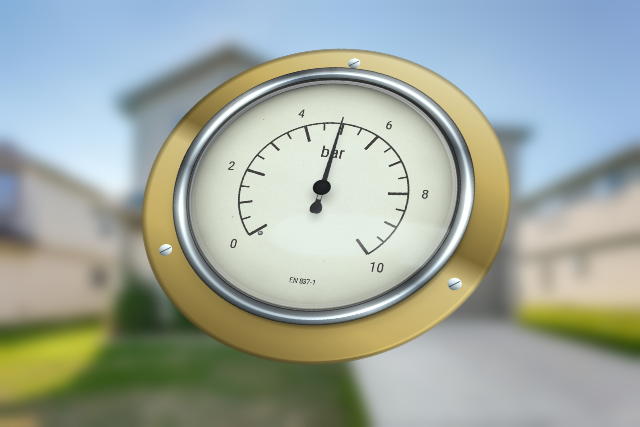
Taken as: 5
